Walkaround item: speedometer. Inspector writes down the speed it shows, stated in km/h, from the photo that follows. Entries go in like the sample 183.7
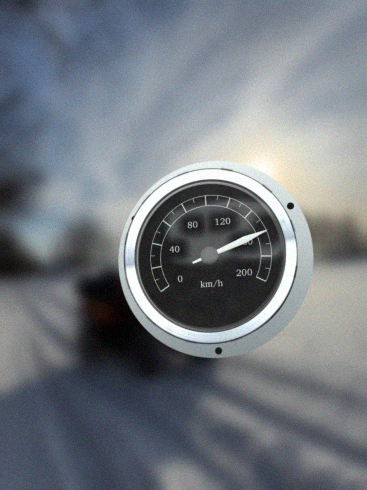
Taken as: 160
